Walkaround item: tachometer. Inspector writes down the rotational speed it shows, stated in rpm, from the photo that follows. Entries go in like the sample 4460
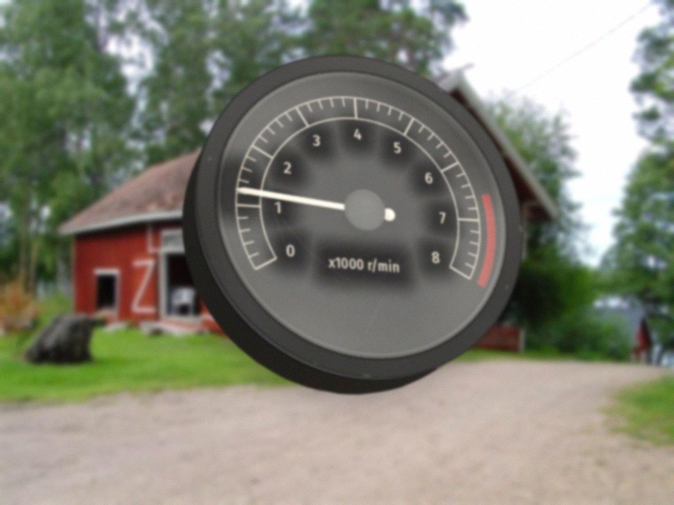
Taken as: 1200
